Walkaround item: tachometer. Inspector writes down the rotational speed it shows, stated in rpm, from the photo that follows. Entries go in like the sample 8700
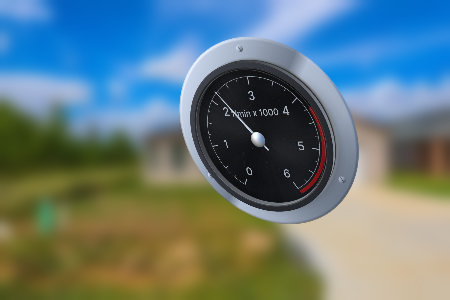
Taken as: 2250
